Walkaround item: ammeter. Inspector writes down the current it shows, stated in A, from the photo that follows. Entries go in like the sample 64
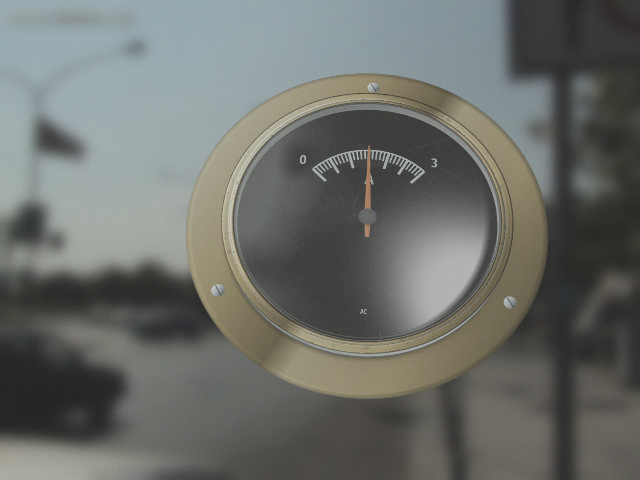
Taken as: 1.5
